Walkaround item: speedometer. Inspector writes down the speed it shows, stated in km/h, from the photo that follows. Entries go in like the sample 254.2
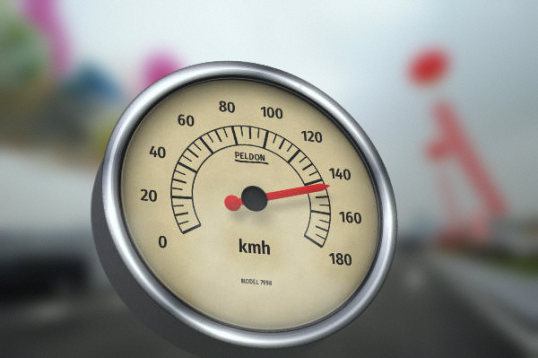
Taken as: 145
